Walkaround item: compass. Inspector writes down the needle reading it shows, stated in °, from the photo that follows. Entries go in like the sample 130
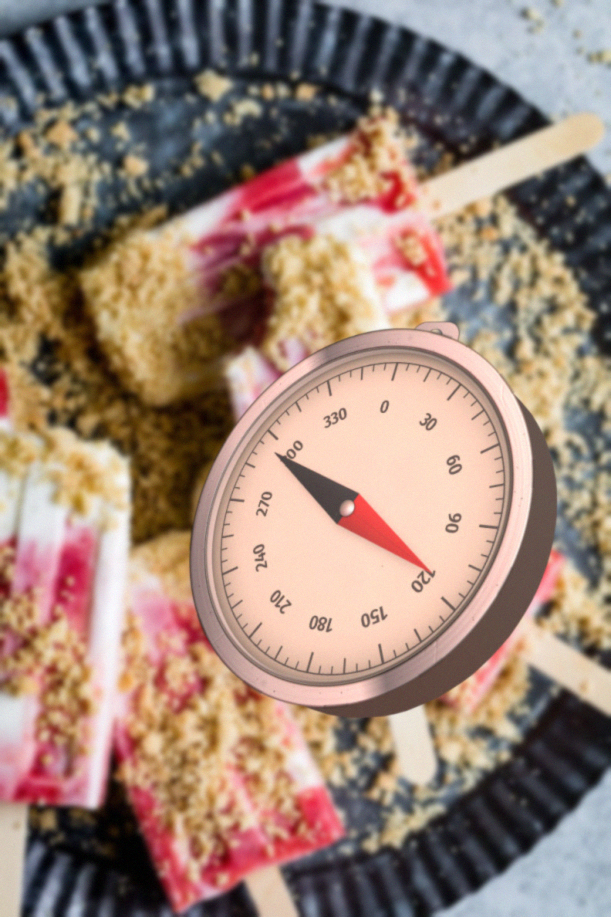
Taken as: 115
